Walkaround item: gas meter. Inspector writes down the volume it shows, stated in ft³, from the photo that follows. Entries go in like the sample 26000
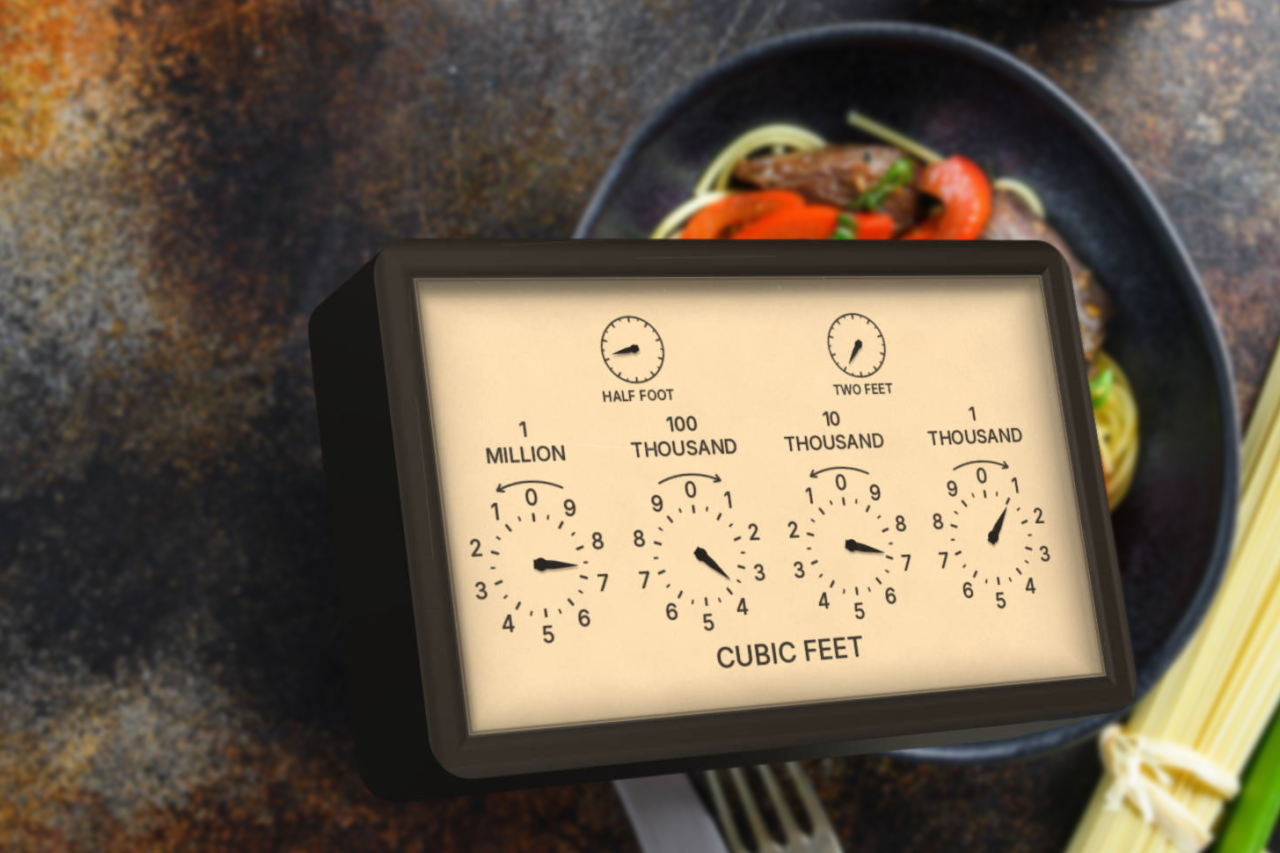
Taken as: 737100
